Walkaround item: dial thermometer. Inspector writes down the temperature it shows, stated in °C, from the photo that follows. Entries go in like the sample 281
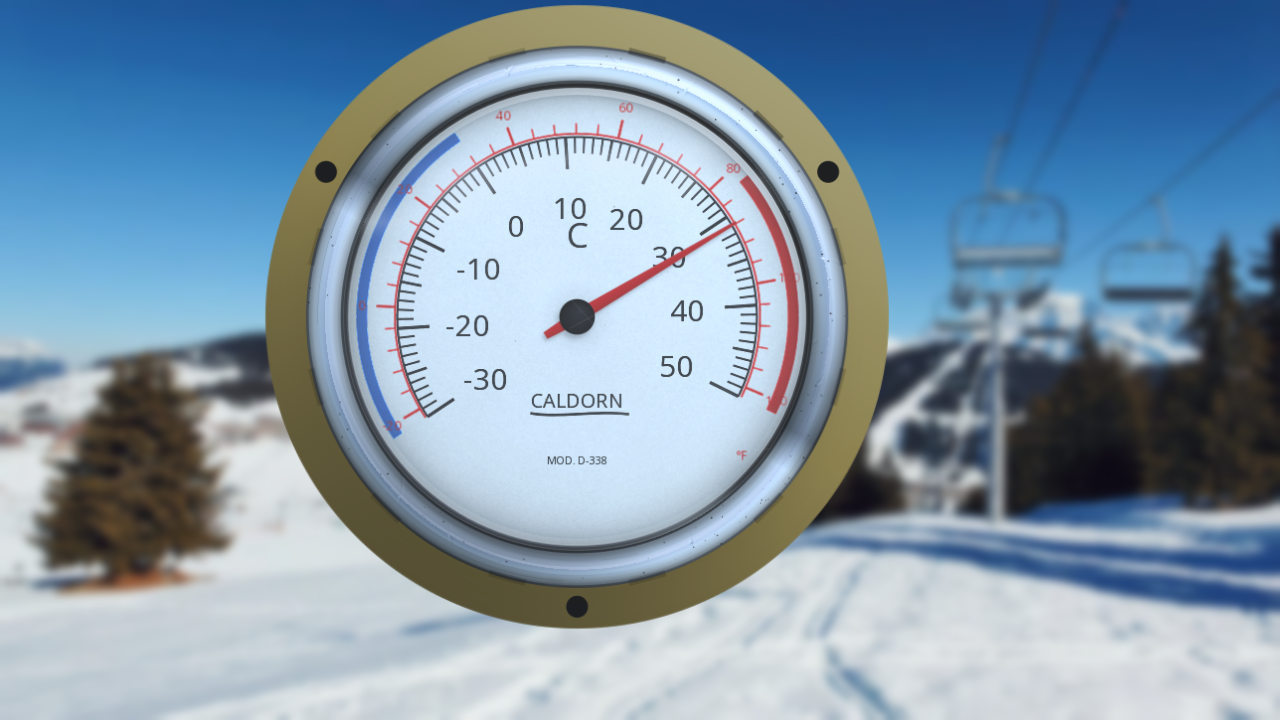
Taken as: 31
